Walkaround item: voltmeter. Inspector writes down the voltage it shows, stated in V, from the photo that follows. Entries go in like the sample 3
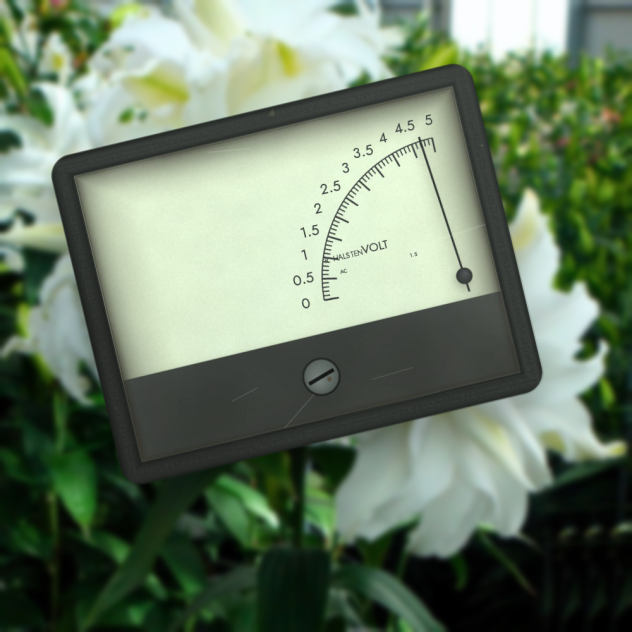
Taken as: 4.7
